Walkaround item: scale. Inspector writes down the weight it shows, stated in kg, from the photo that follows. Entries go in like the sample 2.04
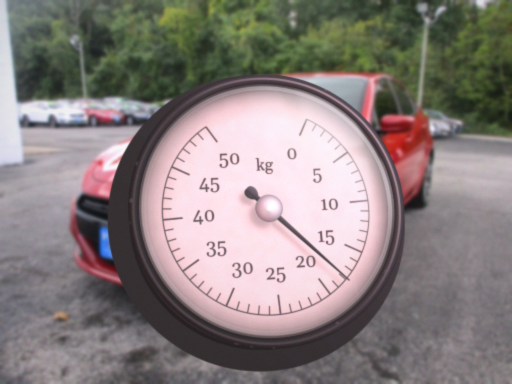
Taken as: 18
